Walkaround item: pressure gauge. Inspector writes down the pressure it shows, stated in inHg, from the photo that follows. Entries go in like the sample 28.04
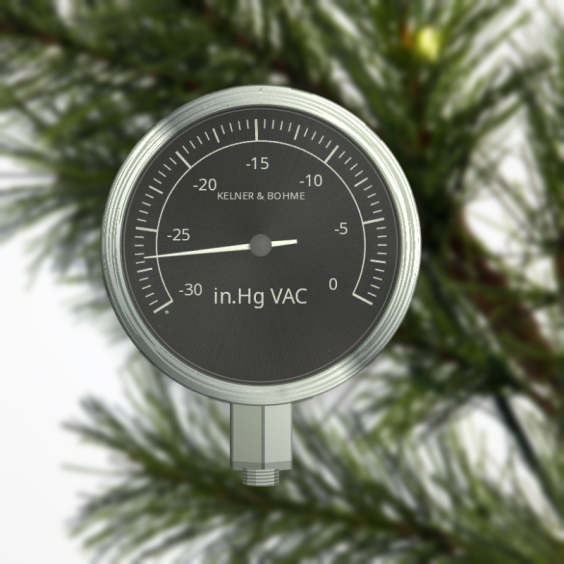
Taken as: -26.75
